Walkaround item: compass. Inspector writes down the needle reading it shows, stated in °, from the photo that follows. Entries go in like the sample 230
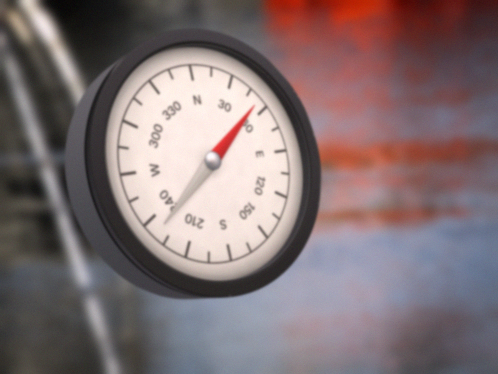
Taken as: 52.5
